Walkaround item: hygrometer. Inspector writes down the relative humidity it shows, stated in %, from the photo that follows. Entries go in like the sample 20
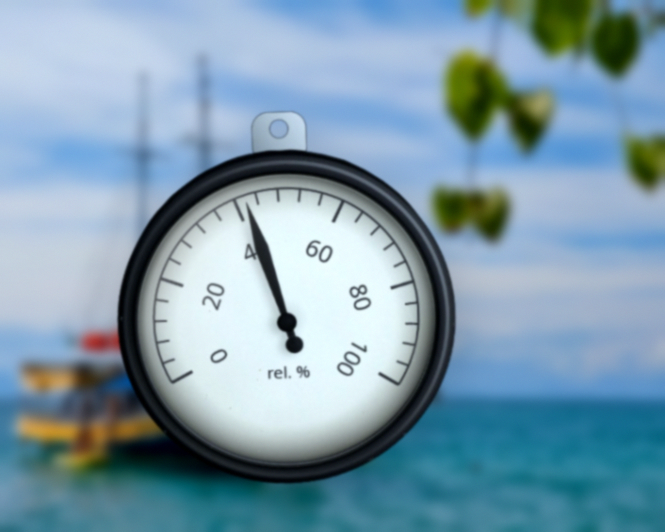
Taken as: 42
